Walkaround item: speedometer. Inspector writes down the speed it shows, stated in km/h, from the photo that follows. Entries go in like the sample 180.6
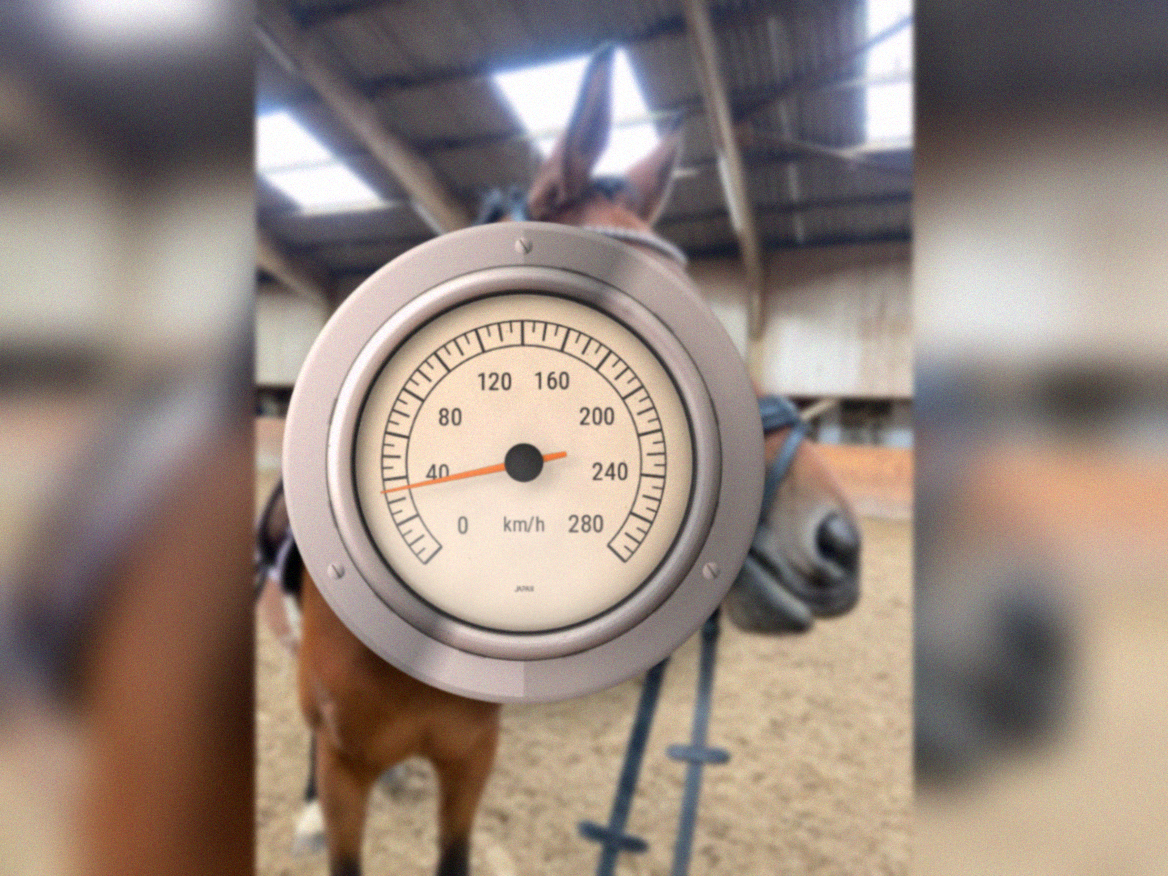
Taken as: 35
